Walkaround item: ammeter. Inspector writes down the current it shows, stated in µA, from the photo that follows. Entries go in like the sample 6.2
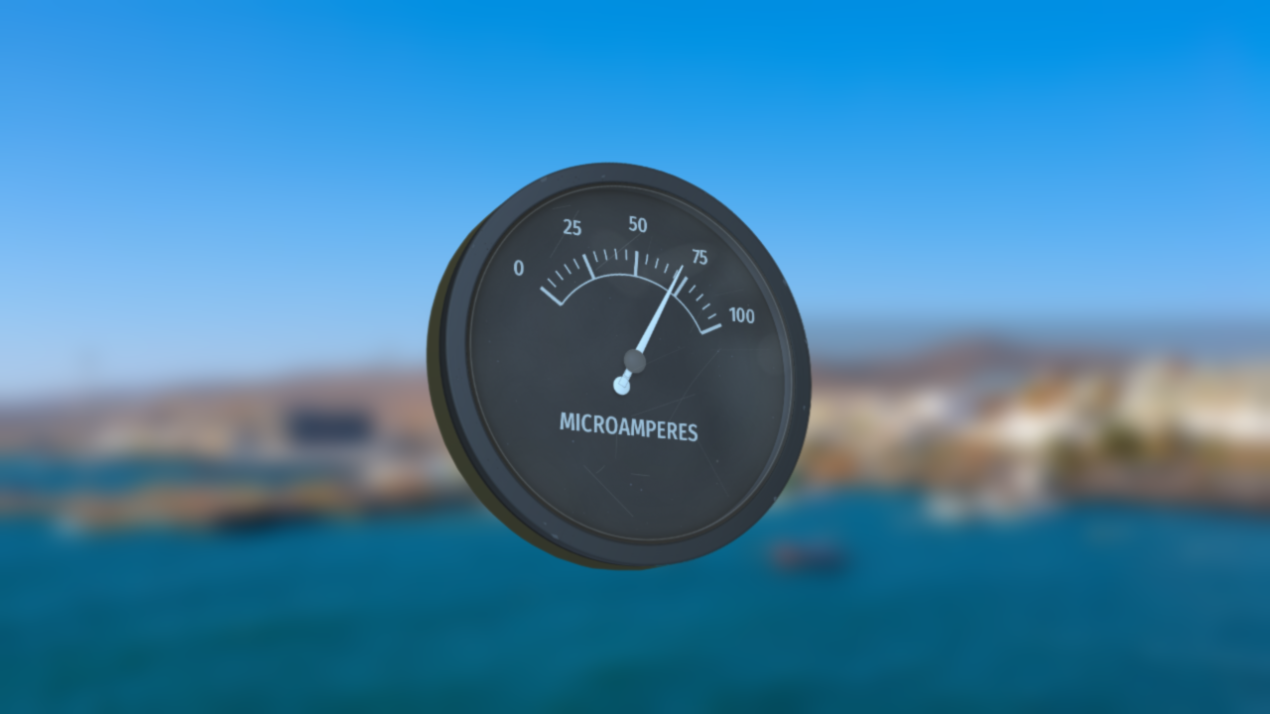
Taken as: 70
